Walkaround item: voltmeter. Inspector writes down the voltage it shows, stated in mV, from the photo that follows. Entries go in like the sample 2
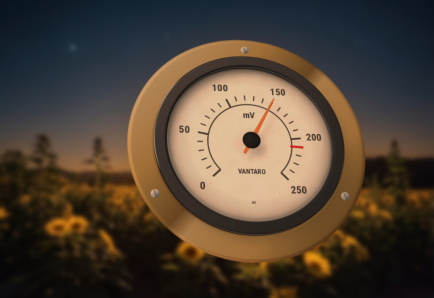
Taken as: 150
